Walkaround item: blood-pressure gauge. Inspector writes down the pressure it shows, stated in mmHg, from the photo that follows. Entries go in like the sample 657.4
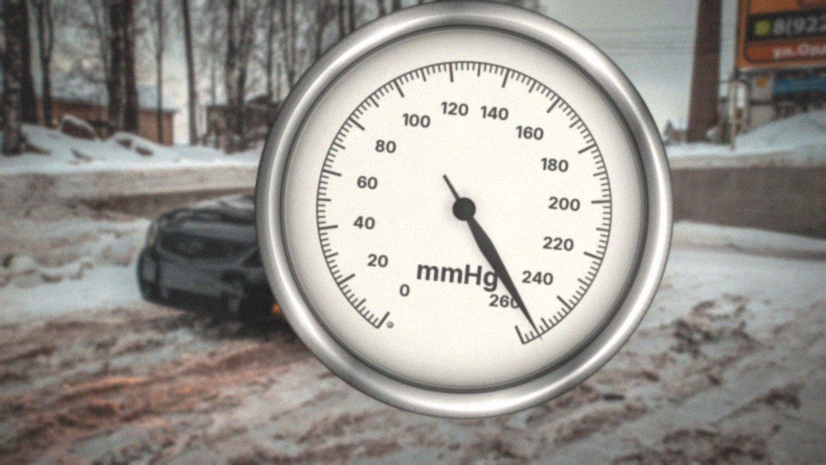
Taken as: 254
